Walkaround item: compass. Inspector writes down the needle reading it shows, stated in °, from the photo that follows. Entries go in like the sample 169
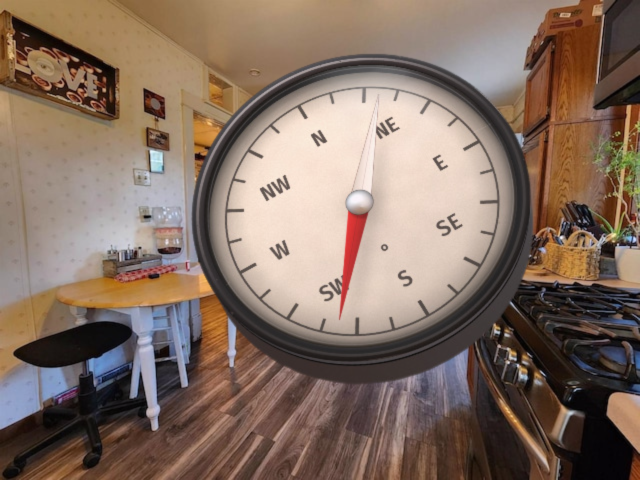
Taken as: 217.5
